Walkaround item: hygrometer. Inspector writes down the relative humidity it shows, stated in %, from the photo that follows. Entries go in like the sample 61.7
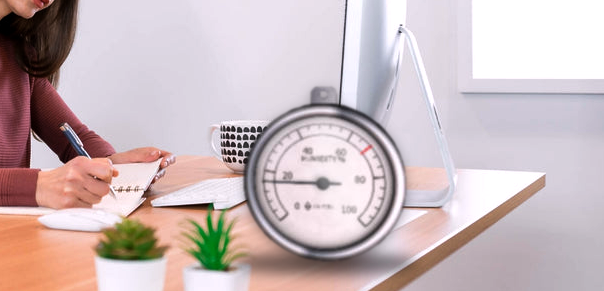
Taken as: 16
